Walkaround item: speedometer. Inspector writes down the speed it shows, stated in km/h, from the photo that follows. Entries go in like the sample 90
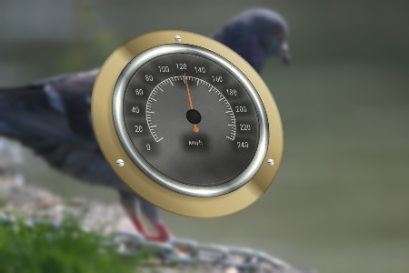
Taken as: 120
